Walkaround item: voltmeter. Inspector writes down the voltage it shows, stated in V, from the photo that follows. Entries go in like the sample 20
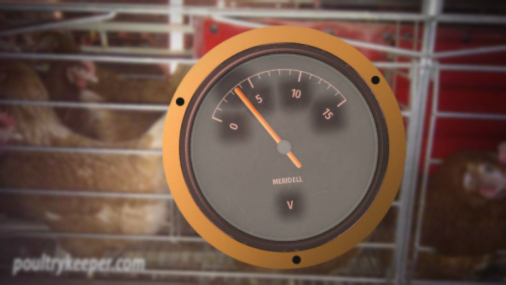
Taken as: 3.5
